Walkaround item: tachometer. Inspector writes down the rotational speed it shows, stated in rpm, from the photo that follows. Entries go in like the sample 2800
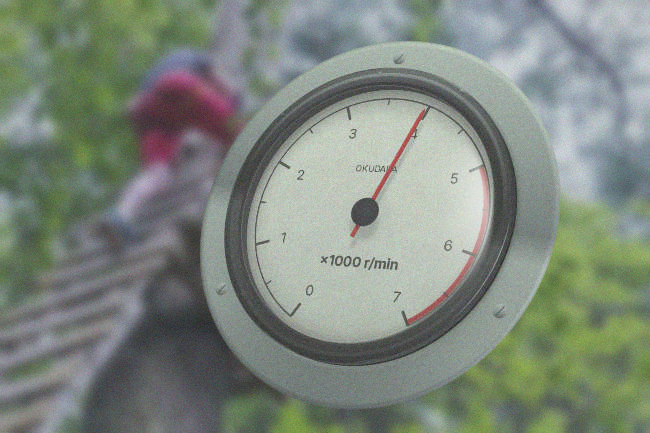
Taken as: 4000
